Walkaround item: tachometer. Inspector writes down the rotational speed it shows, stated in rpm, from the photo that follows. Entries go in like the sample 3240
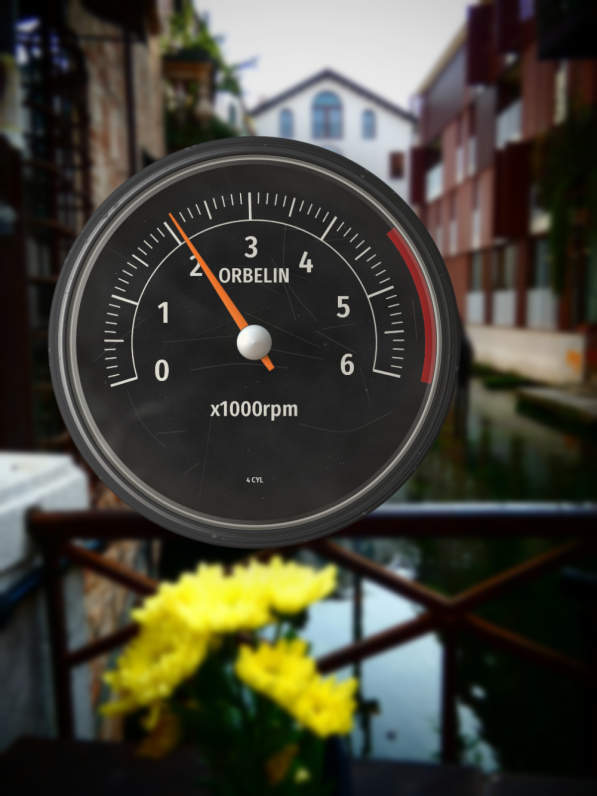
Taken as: 2100
